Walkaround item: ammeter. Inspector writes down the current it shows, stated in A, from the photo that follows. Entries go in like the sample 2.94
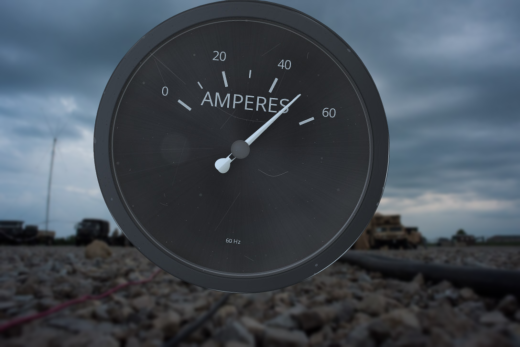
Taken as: 50
